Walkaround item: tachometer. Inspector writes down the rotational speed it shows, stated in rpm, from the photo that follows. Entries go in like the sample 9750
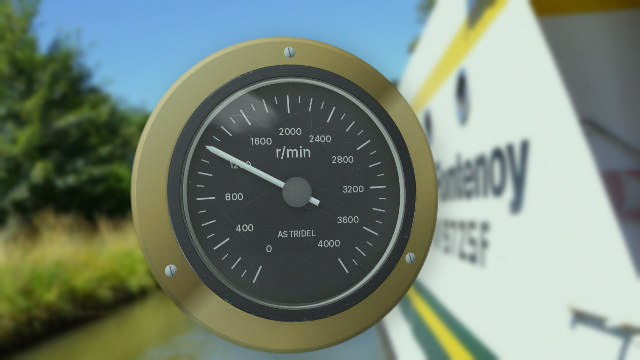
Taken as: 1200
